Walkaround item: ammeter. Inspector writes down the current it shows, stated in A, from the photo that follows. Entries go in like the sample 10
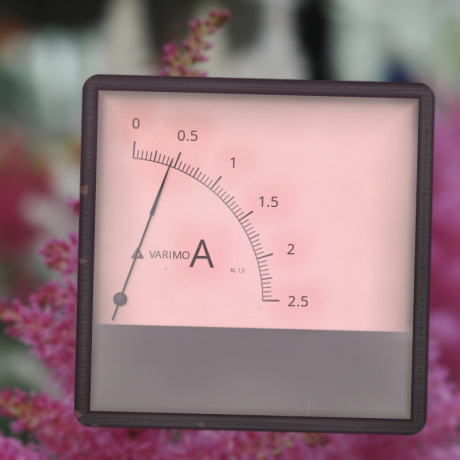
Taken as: 0.45
